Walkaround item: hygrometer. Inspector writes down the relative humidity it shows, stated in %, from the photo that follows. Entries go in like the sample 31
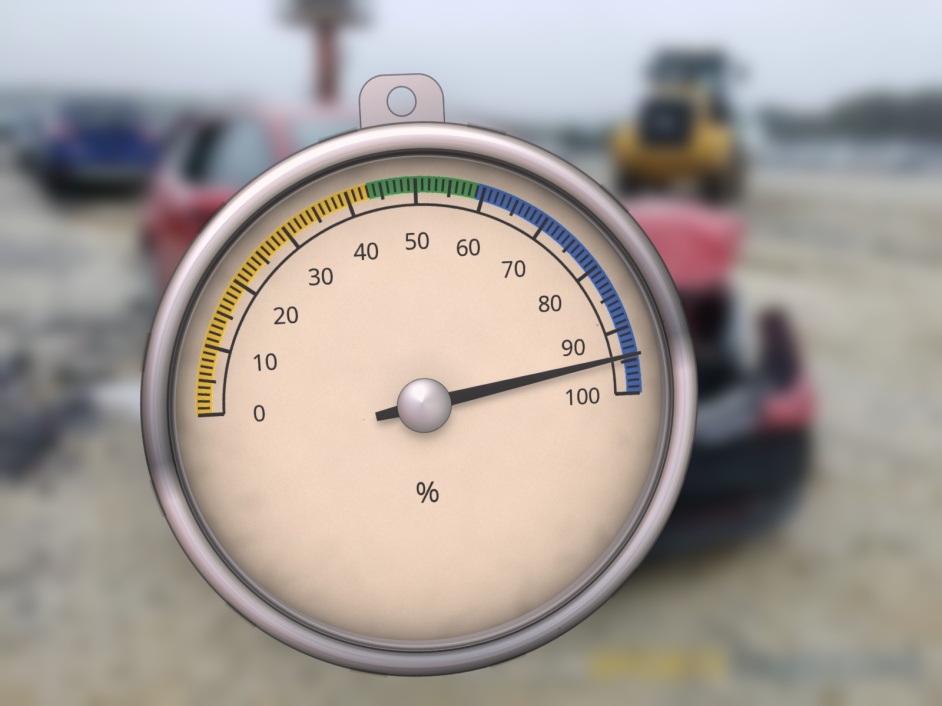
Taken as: 94
